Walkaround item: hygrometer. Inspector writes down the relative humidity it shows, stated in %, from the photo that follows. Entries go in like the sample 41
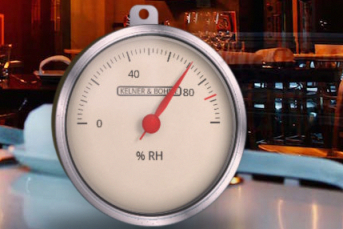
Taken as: 70
